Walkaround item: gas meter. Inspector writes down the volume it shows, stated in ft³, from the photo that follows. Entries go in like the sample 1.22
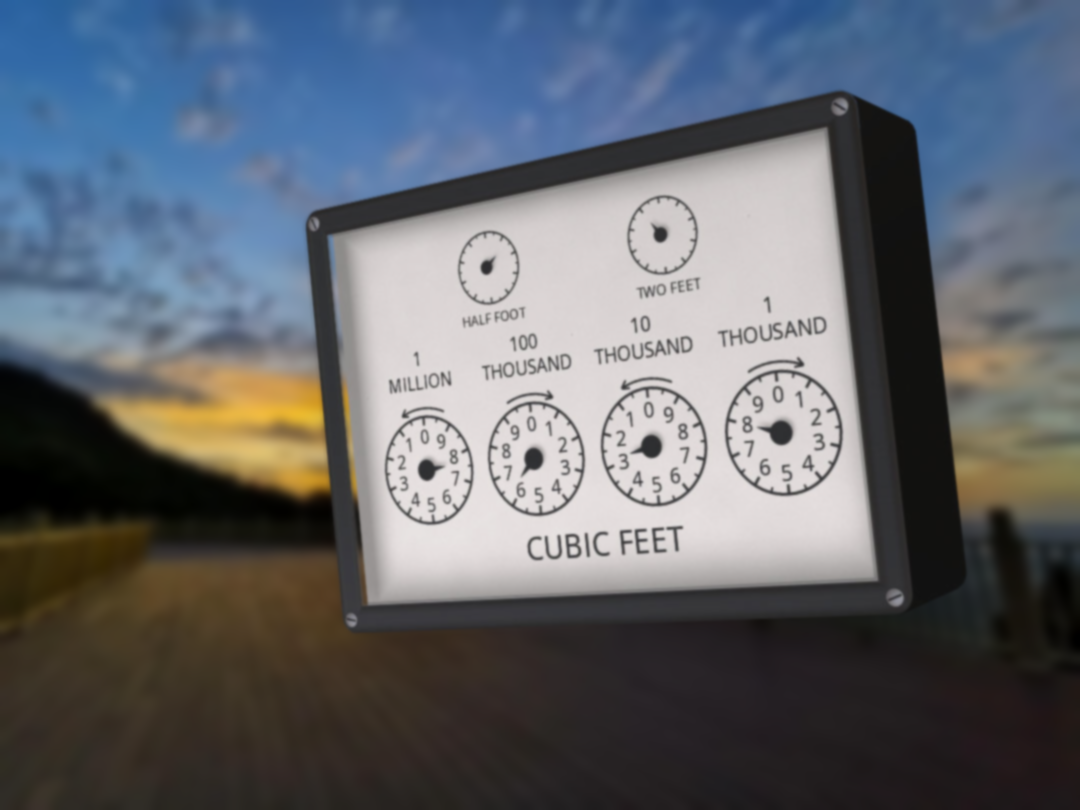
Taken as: 762800
